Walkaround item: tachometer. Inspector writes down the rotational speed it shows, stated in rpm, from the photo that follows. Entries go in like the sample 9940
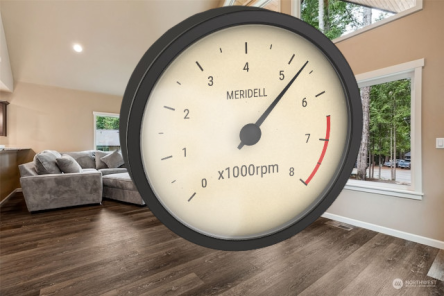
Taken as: 5250
